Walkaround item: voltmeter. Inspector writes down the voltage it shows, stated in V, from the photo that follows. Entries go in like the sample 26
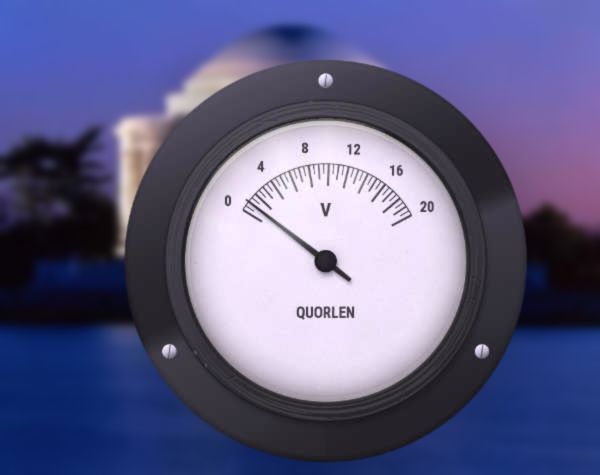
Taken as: 1
